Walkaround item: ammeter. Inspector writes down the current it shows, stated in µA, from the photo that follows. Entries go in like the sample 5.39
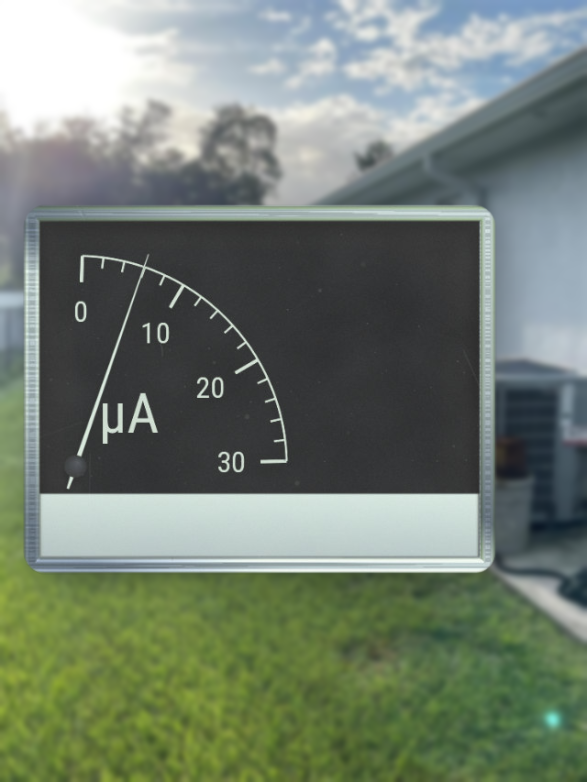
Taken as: 6
